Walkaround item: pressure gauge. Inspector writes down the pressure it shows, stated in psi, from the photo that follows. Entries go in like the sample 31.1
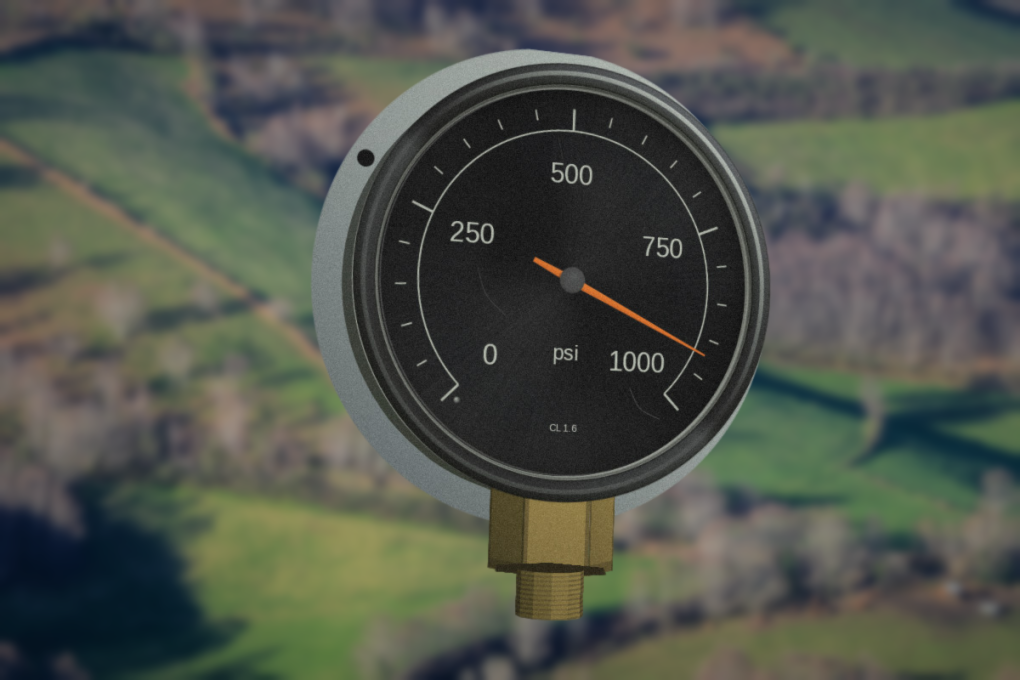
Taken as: 925
